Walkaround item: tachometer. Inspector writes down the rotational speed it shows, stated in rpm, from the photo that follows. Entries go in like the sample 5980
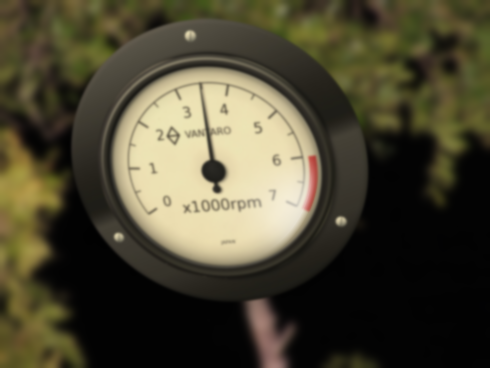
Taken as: 3500
